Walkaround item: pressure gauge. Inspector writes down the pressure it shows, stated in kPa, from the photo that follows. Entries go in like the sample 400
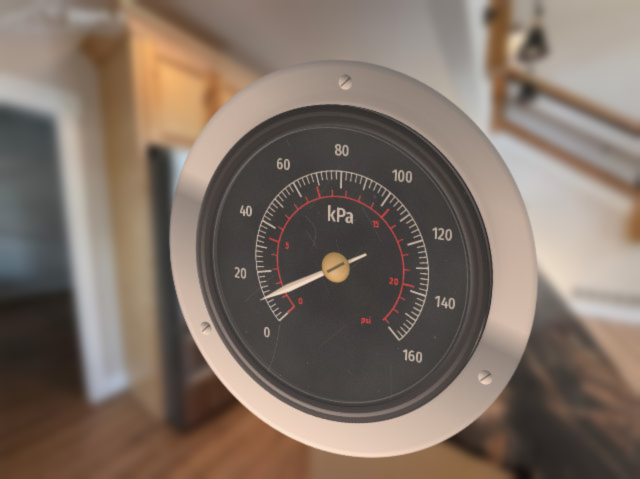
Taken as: 10
